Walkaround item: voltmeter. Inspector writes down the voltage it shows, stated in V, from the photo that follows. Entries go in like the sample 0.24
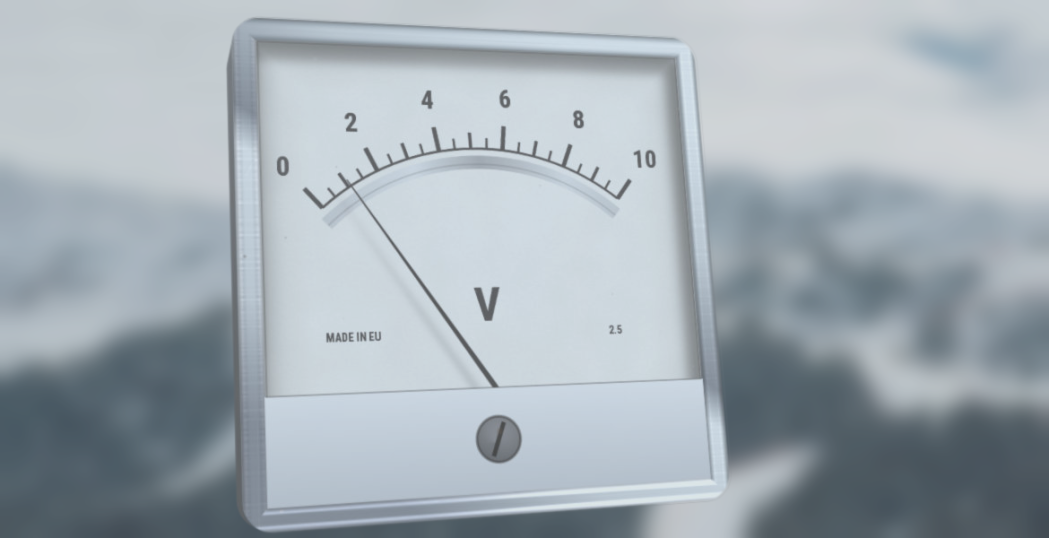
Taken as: 1
